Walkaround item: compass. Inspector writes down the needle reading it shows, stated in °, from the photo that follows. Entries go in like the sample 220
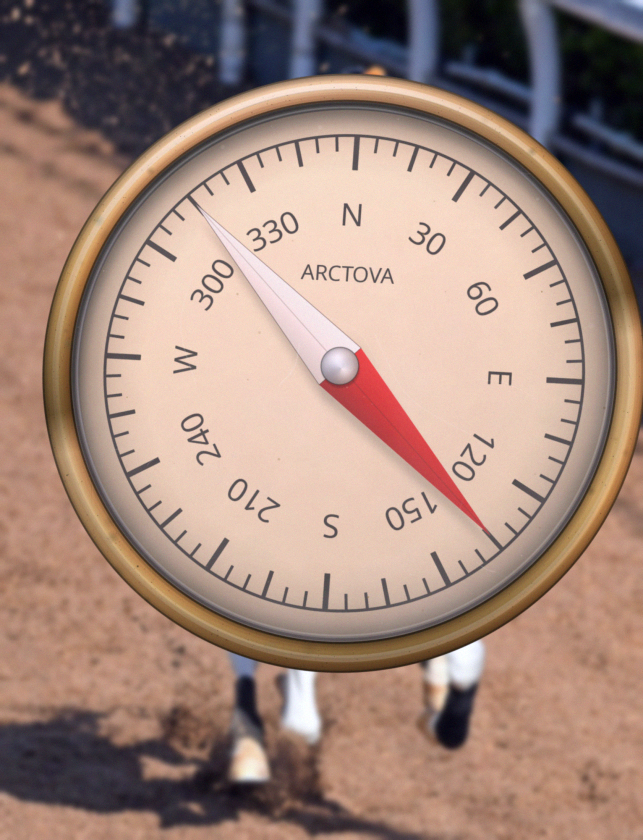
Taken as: 135
